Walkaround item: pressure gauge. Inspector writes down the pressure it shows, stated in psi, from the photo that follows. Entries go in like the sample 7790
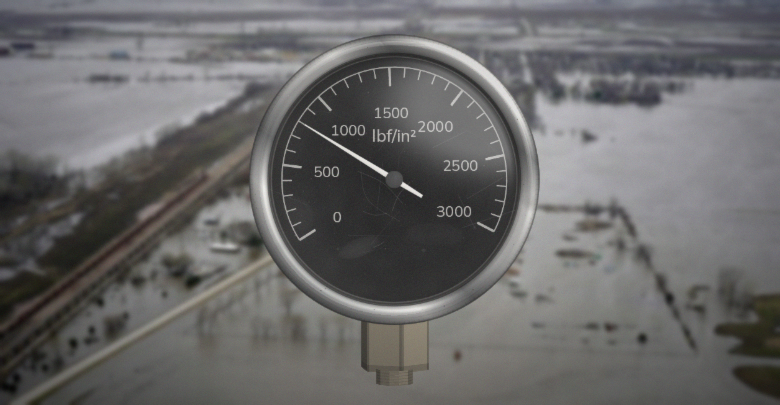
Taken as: 800
